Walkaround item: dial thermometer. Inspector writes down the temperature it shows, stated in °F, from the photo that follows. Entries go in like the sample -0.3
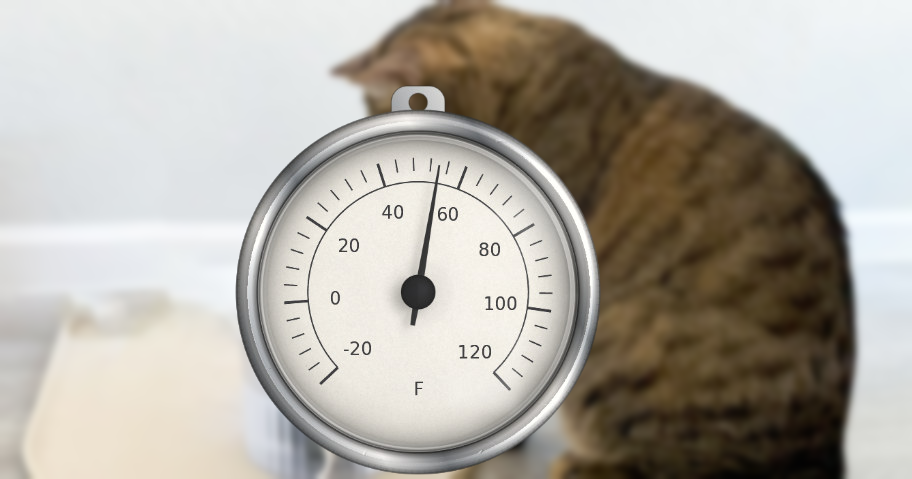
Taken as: 54
